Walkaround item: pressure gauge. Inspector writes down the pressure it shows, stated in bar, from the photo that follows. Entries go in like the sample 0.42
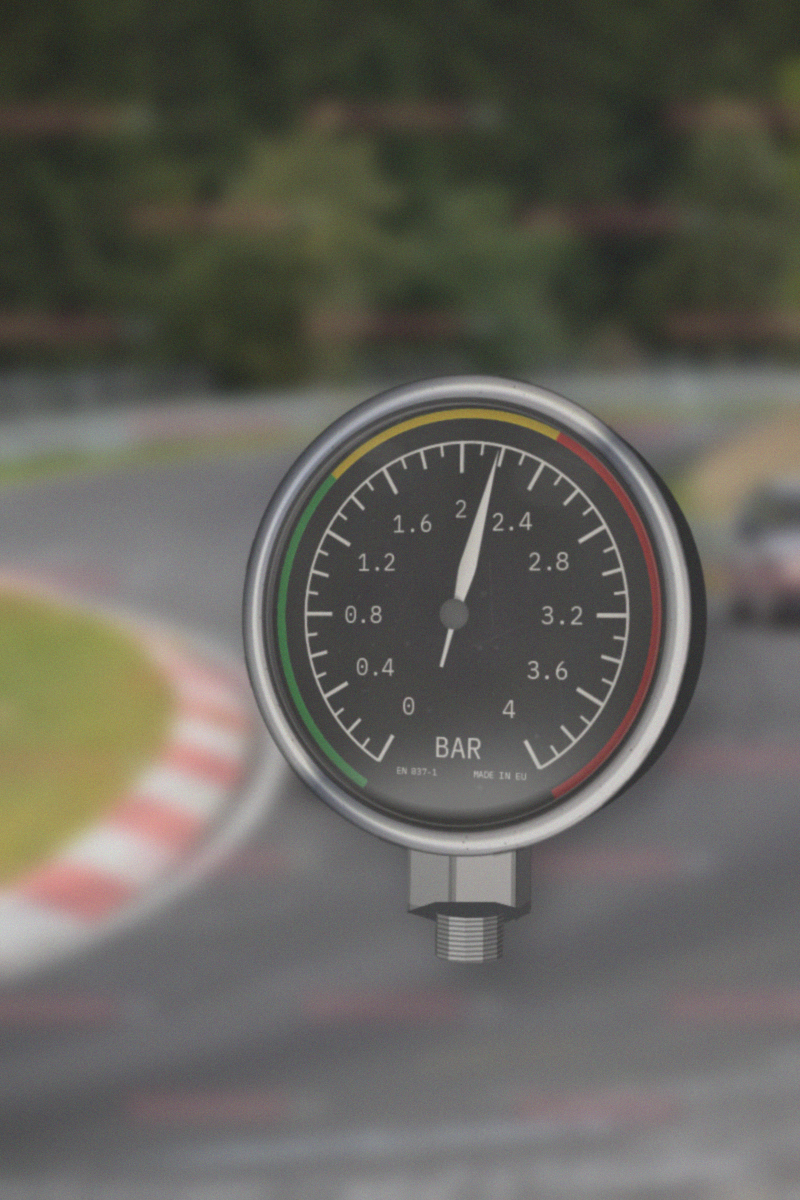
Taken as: 2.2
